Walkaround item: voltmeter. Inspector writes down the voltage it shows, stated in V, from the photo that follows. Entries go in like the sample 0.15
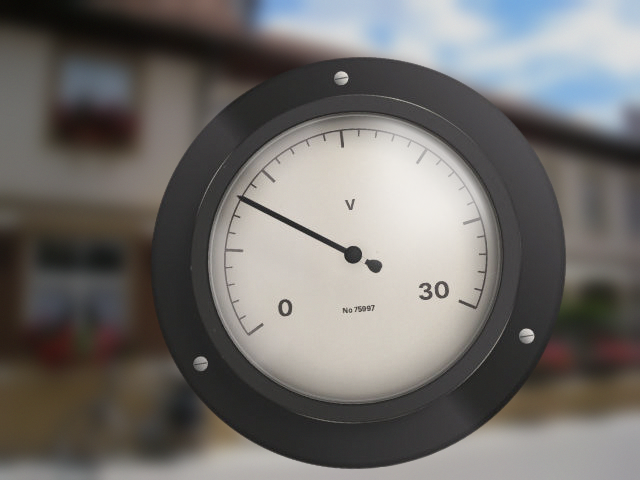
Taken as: 8
